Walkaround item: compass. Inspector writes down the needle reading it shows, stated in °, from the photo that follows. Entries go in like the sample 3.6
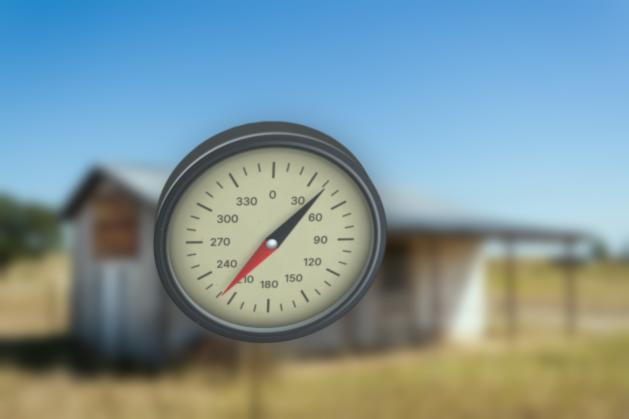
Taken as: 220
